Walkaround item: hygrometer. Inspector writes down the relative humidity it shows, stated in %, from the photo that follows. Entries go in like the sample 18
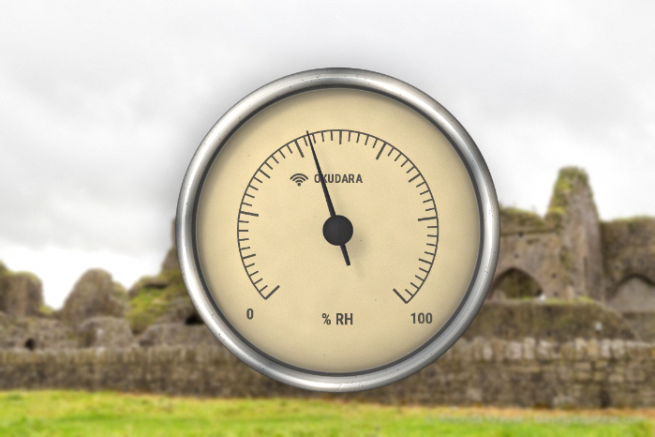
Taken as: 43
